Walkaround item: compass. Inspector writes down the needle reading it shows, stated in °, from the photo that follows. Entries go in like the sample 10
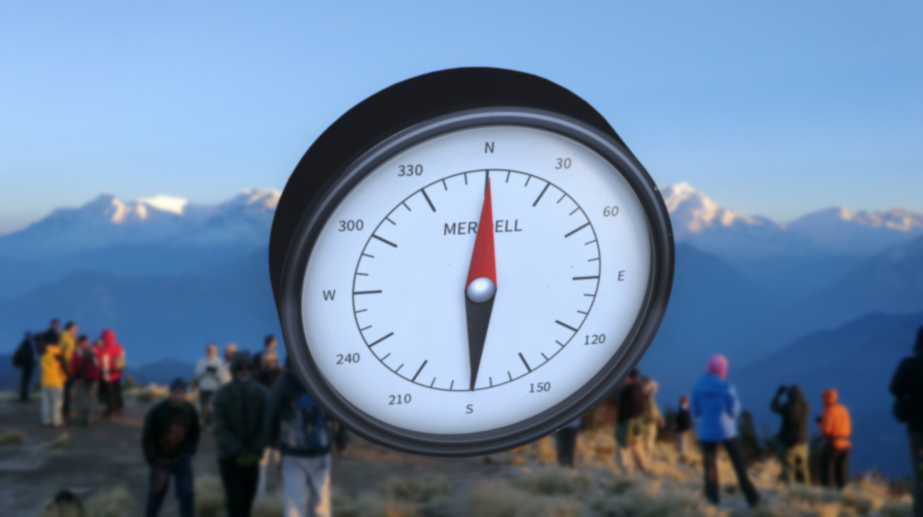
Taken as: 0
